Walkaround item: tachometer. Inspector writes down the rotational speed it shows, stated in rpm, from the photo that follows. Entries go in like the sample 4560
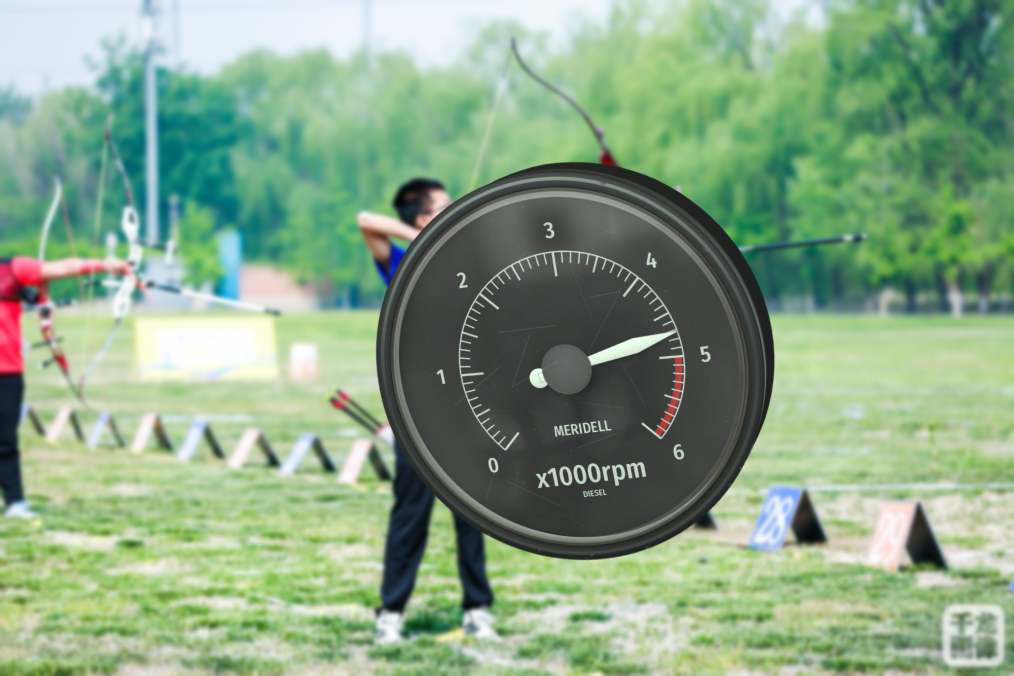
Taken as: 4700
